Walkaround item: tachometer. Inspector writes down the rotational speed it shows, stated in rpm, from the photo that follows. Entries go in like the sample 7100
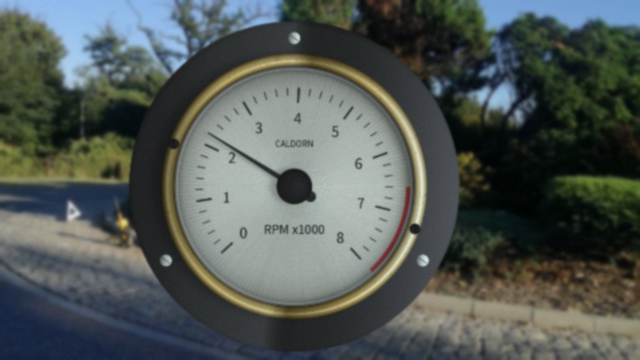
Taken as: 2200
